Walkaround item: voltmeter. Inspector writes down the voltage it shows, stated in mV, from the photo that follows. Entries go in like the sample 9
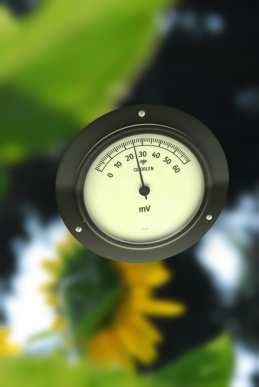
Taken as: 25
